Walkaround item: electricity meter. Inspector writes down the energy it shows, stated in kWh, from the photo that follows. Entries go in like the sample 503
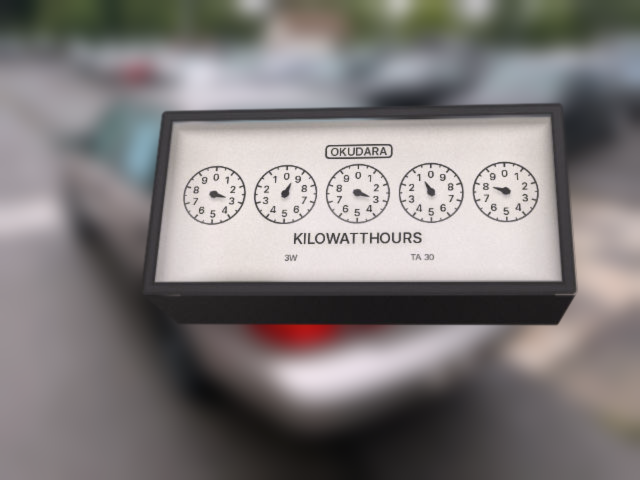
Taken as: 29308
